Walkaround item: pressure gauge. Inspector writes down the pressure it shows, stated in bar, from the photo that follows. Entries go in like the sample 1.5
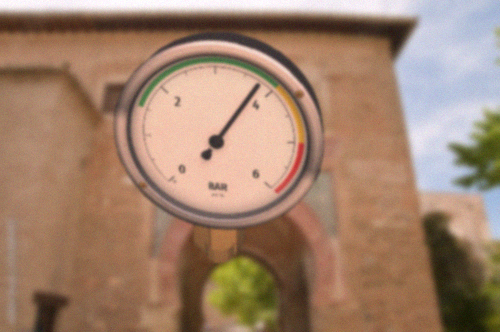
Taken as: 3.75
